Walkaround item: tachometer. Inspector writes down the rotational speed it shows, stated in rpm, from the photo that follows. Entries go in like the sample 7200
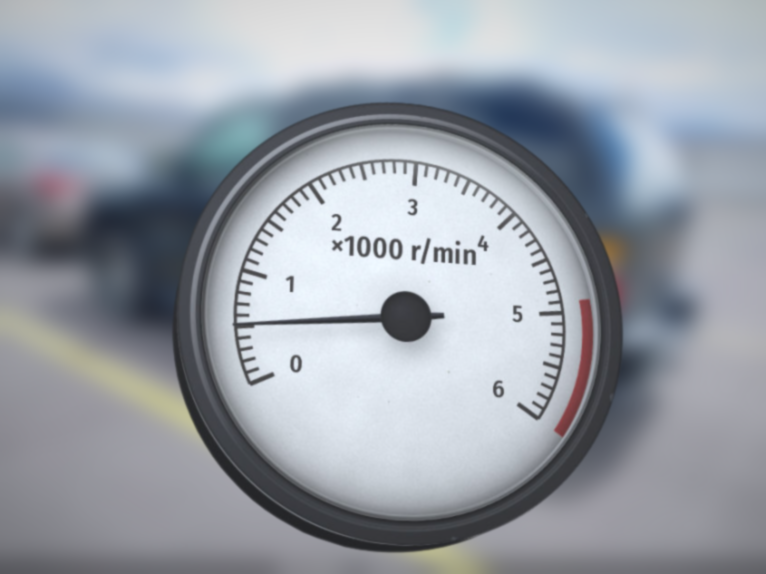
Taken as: 500
